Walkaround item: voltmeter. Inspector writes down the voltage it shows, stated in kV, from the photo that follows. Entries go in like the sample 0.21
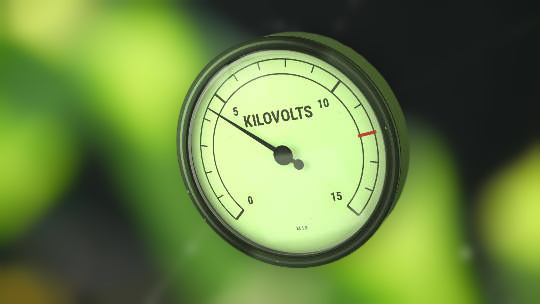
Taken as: 4.5
